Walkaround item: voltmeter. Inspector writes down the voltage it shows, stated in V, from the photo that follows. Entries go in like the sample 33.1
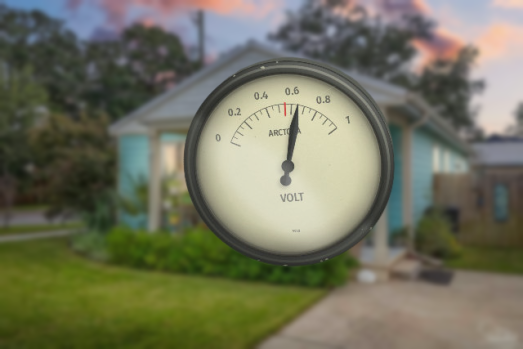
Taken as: 0.65
